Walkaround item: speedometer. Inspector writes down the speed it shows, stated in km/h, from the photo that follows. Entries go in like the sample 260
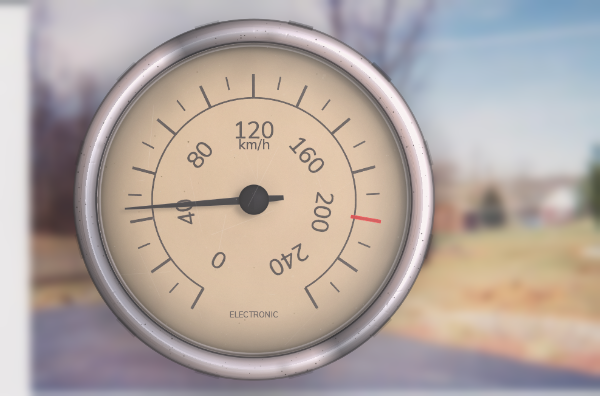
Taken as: 45
